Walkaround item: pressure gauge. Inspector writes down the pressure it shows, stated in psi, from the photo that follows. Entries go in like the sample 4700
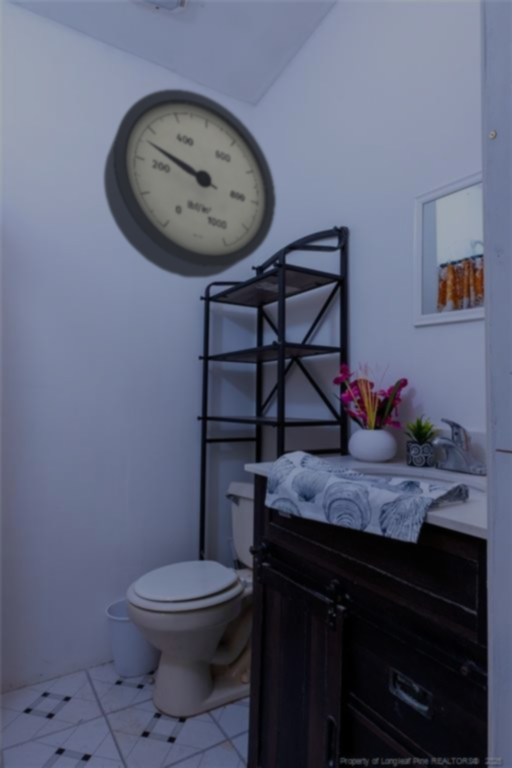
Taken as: 250
